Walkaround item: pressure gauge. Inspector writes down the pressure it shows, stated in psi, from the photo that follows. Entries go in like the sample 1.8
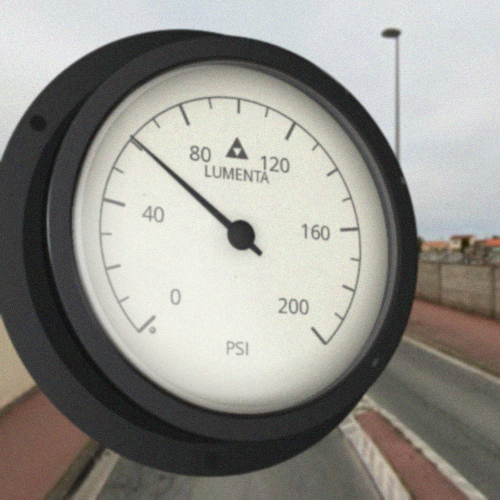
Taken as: 60
